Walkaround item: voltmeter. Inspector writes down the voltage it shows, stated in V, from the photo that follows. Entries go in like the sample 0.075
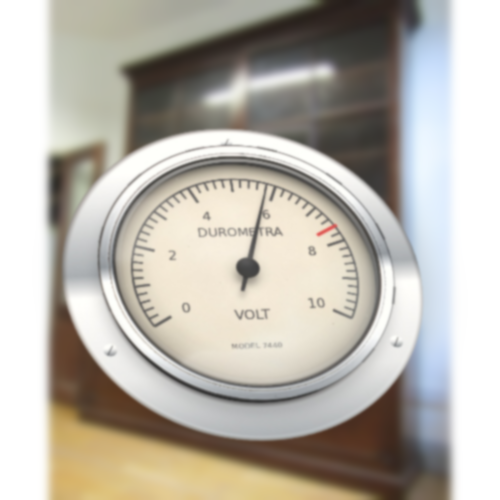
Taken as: 5.8
